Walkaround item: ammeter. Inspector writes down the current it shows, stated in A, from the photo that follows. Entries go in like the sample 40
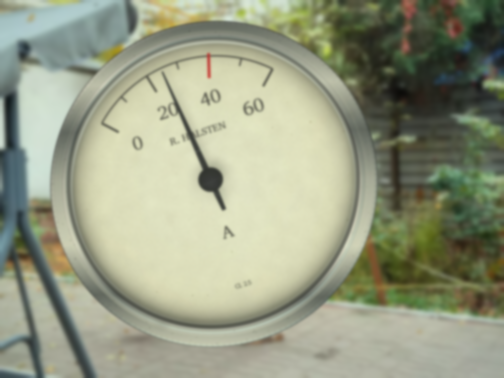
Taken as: 25
